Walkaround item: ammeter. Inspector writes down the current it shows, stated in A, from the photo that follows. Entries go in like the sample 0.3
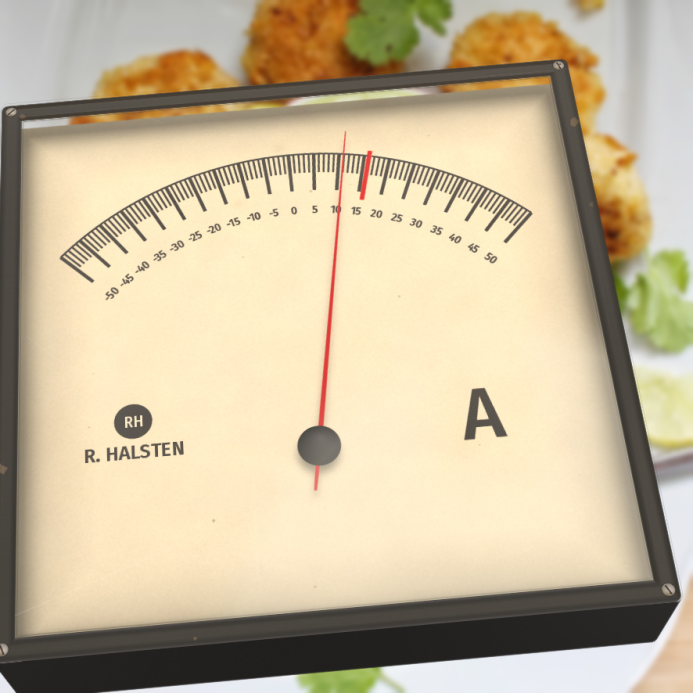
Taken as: 11
